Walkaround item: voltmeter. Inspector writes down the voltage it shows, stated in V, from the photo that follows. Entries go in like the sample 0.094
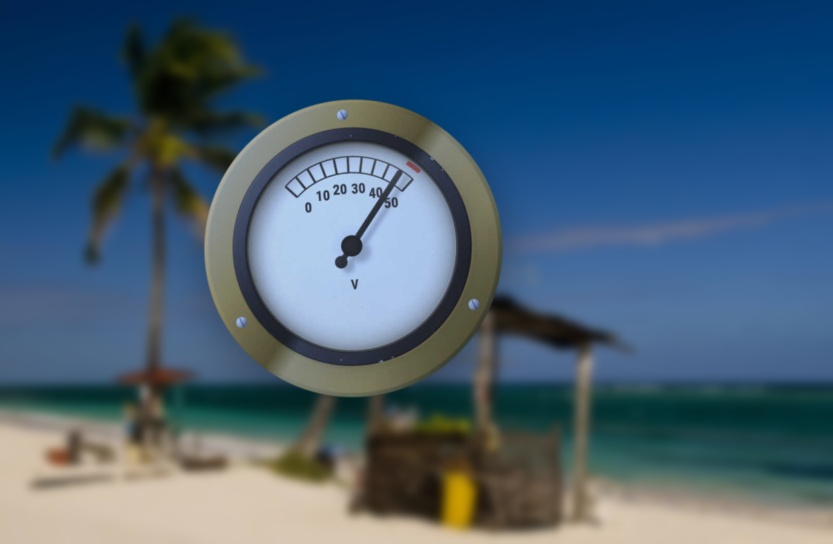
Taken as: 45
